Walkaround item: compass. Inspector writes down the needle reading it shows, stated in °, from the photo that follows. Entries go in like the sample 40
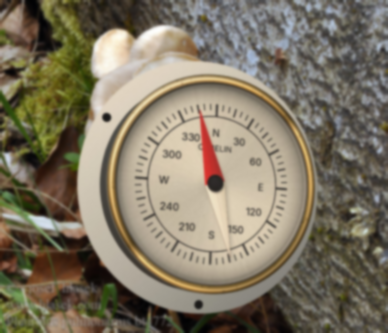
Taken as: 345
